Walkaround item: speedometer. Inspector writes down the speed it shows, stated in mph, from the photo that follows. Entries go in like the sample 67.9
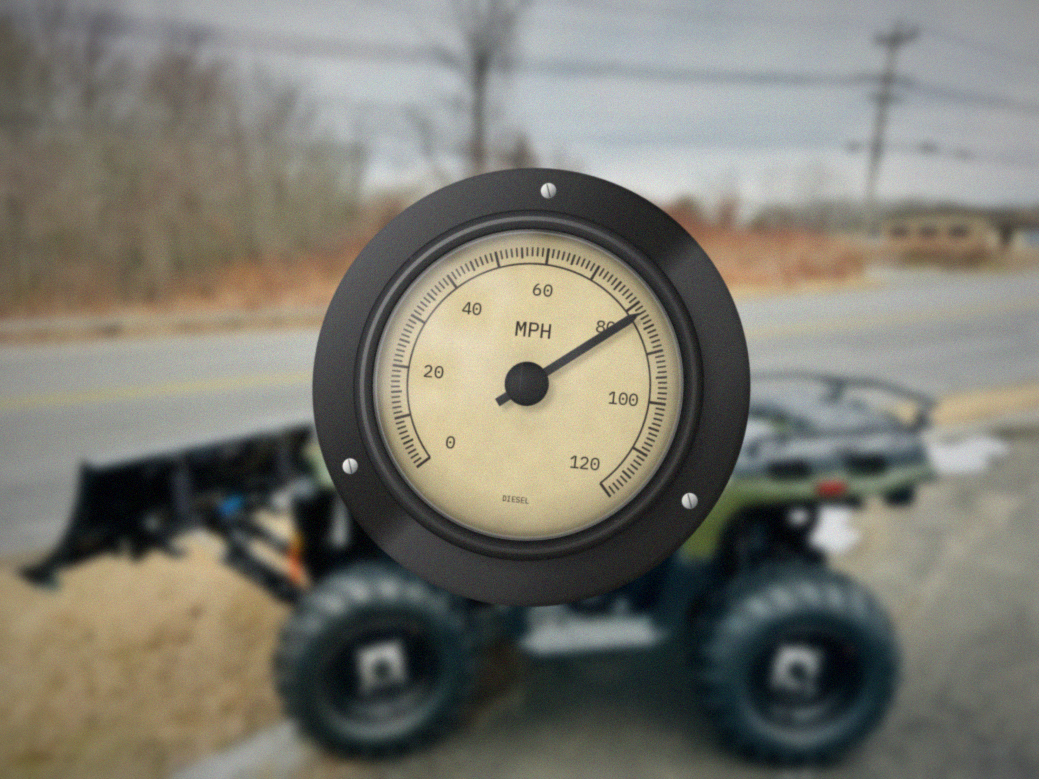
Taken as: 82
